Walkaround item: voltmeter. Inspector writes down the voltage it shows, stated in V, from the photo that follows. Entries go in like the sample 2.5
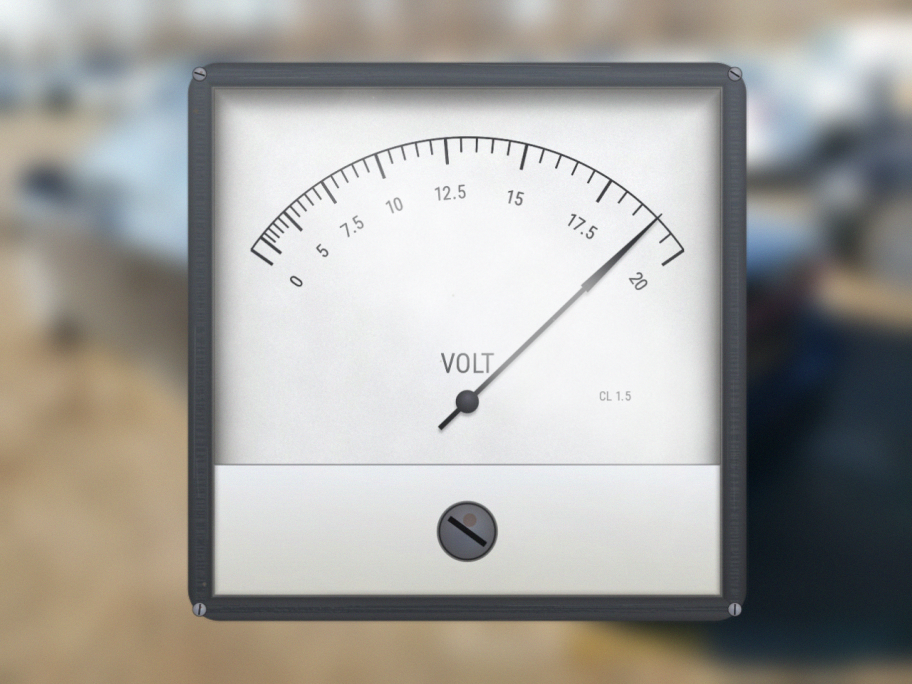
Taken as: 19
